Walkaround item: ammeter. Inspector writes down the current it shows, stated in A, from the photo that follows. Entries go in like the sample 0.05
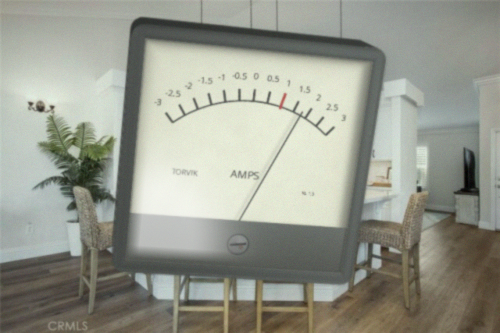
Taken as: 1.75
